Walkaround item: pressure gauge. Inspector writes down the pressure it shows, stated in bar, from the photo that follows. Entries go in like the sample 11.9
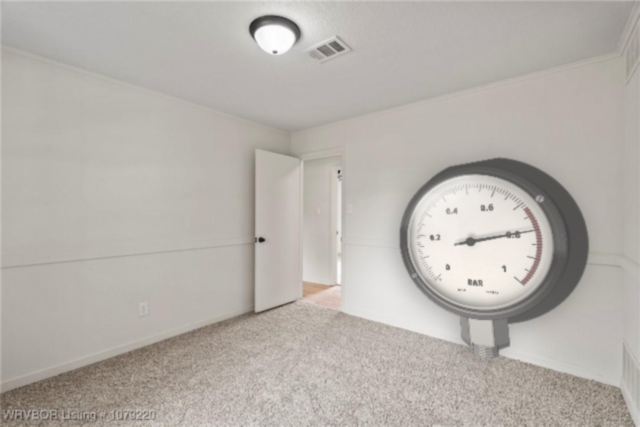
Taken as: 0.8
